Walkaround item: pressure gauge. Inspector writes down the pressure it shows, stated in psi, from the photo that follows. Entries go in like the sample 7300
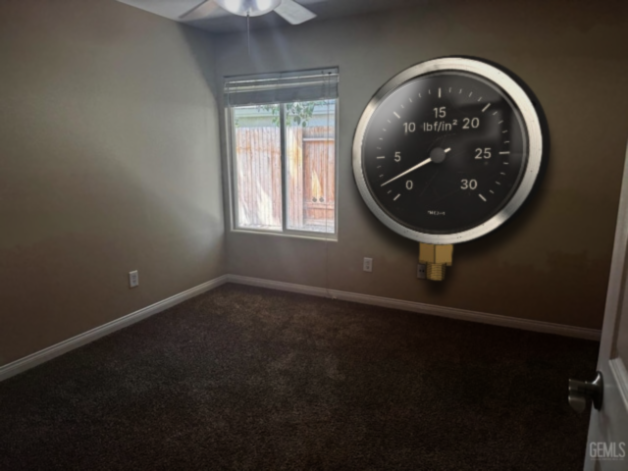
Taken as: 2
